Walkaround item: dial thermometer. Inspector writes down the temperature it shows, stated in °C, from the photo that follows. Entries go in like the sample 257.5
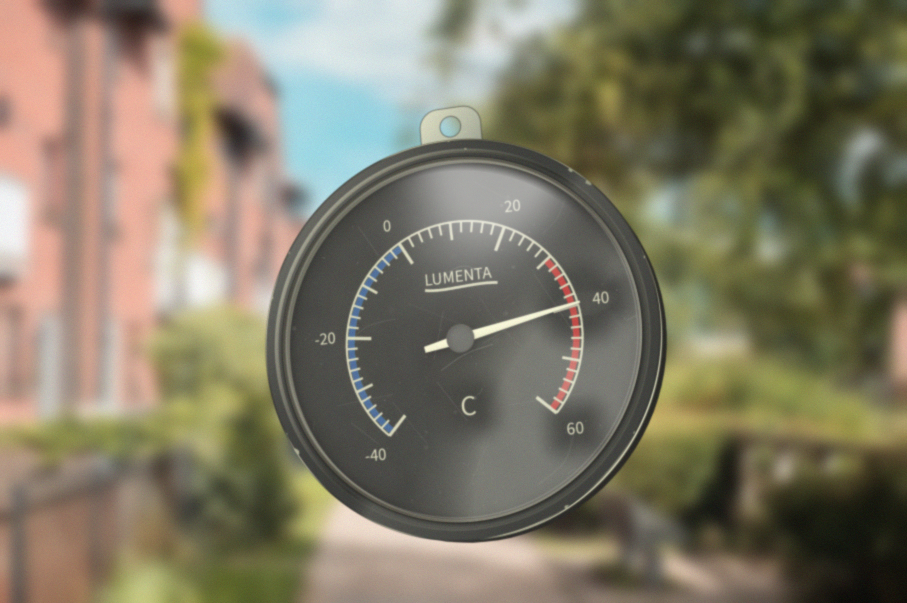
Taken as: 40
